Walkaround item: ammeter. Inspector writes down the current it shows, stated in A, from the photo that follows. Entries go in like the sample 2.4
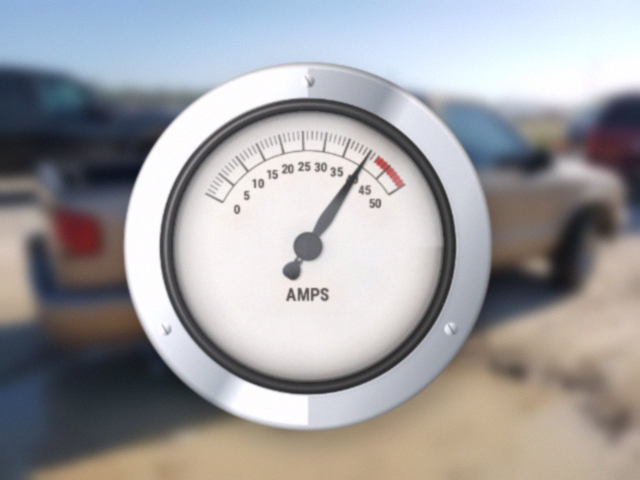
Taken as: 40
